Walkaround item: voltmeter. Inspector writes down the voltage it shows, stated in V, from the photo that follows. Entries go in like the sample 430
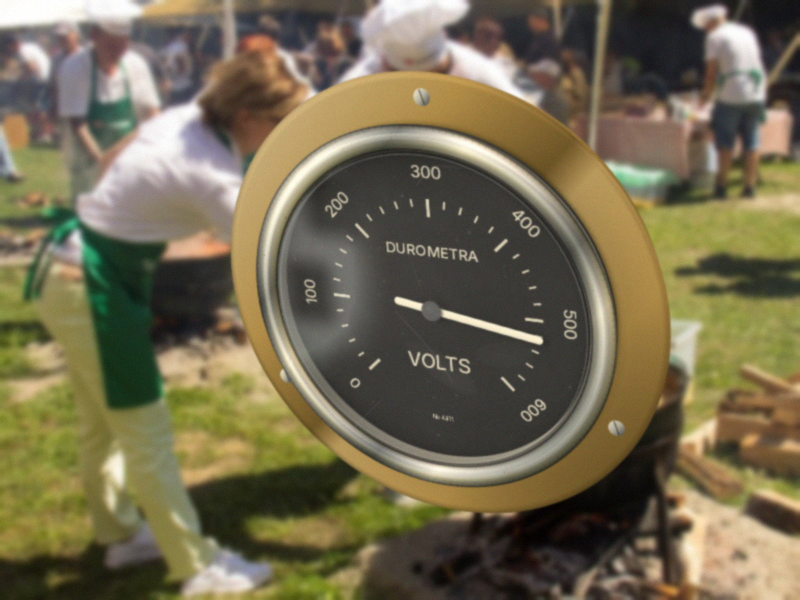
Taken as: 520
